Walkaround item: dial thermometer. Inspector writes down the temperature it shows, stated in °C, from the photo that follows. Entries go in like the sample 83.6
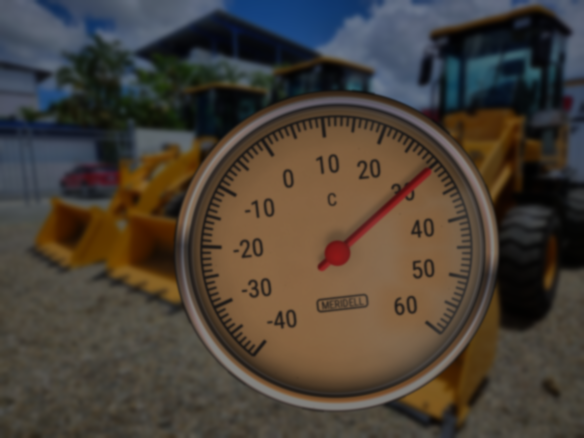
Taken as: 30
